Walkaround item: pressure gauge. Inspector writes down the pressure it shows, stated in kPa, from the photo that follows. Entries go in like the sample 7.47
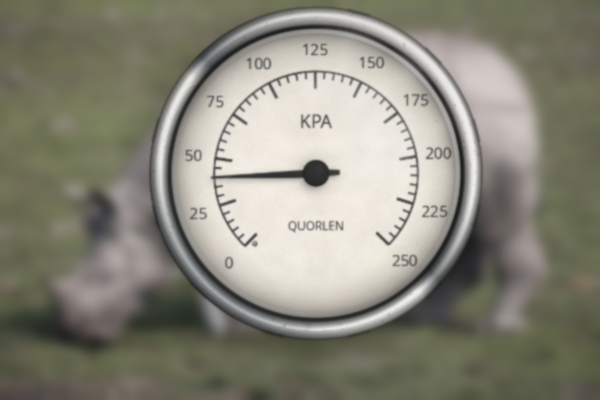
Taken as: 40
